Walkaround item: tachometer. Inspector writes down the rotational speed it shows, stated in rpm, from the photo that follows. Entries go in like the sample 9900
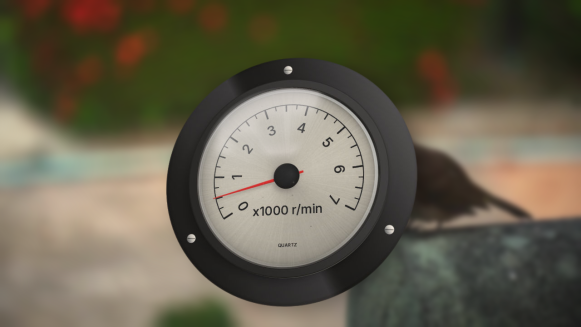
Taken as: 500
